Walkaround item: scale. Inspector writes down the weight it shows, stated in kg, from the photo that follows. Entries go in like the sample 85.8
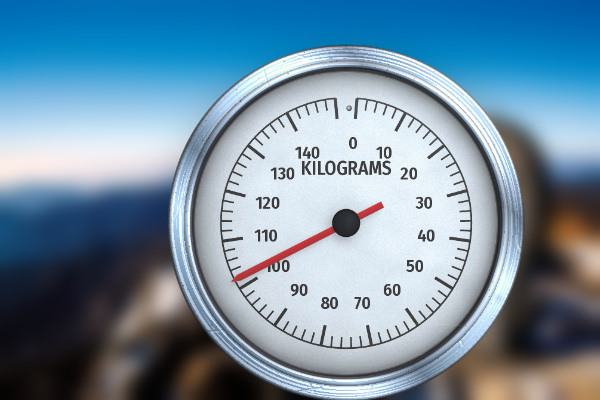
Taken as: 102
